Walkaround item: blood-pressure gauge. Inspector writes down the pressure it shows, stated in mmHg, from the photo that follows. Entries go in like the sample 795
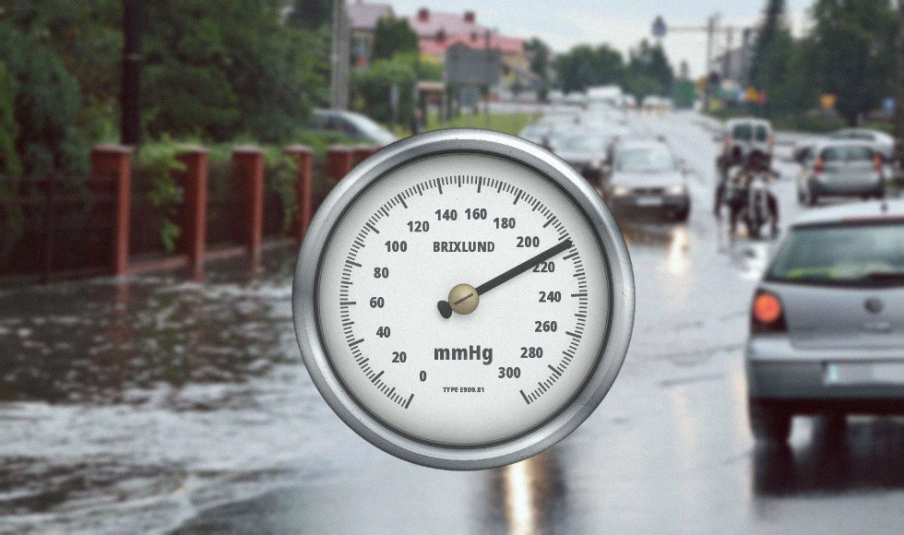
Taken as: 214
